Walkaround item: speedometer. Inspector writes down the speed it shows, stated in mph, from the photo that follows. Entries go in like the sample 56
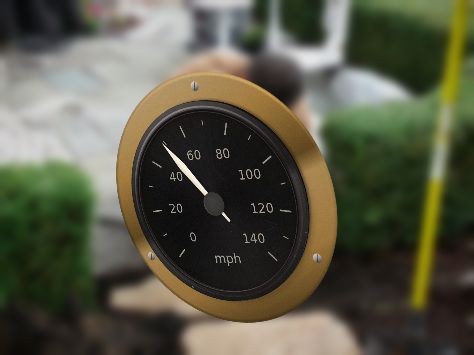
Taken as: 50
